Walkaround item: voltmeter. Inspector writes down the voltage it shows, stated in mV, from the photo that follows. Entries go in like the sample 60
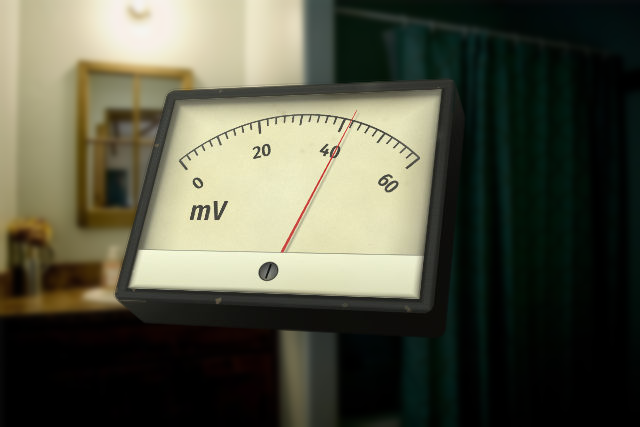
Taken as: 42
